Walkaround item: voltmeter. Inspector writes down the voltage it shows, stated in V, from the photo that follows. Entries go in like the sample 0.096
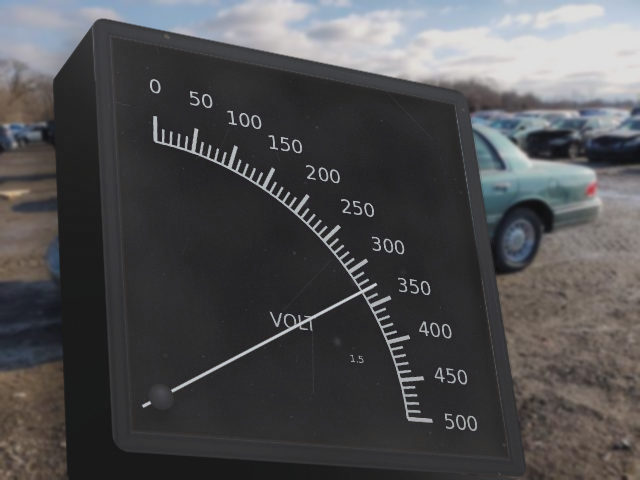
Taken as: 330
